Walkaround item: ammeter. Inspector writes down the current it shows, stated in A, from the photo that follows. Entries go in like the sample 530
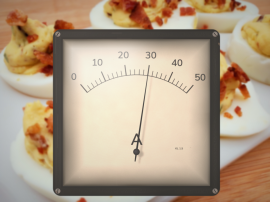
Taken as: 30
